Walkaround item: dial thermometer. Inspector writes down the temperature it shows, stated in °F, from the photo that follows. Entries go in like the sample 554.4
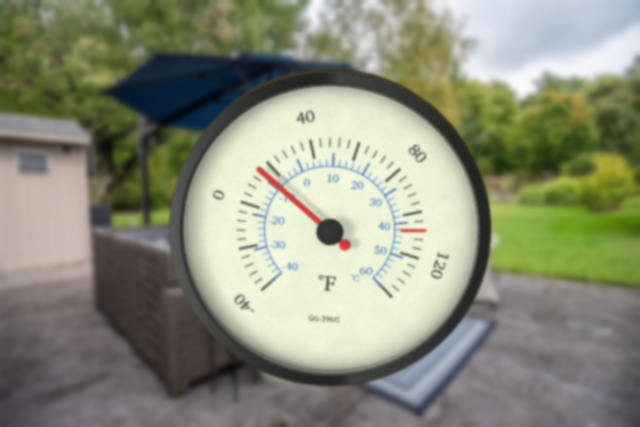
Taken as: 16
